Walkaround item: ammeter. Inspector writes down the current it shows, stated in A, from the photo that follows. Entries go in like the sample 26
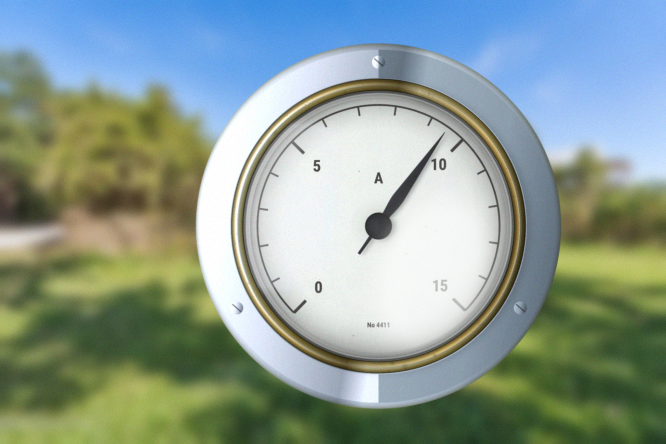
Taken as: 9.5
